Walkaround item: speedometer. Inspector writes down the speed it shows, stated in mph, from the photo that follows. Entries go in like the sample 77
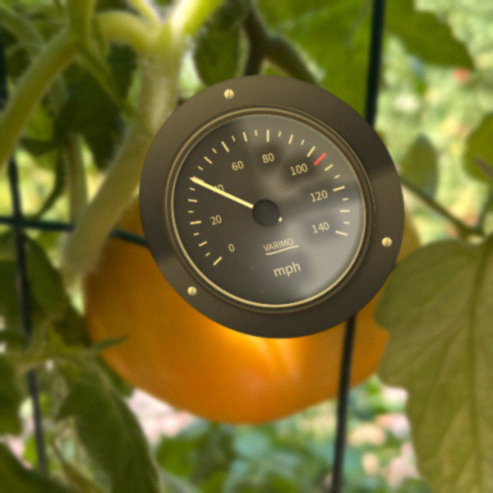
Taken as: 40
